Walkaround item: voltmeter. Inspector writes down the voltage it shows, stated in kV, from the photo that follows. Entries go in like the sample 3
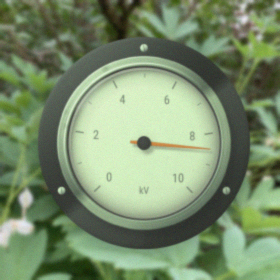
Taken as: 8.5
